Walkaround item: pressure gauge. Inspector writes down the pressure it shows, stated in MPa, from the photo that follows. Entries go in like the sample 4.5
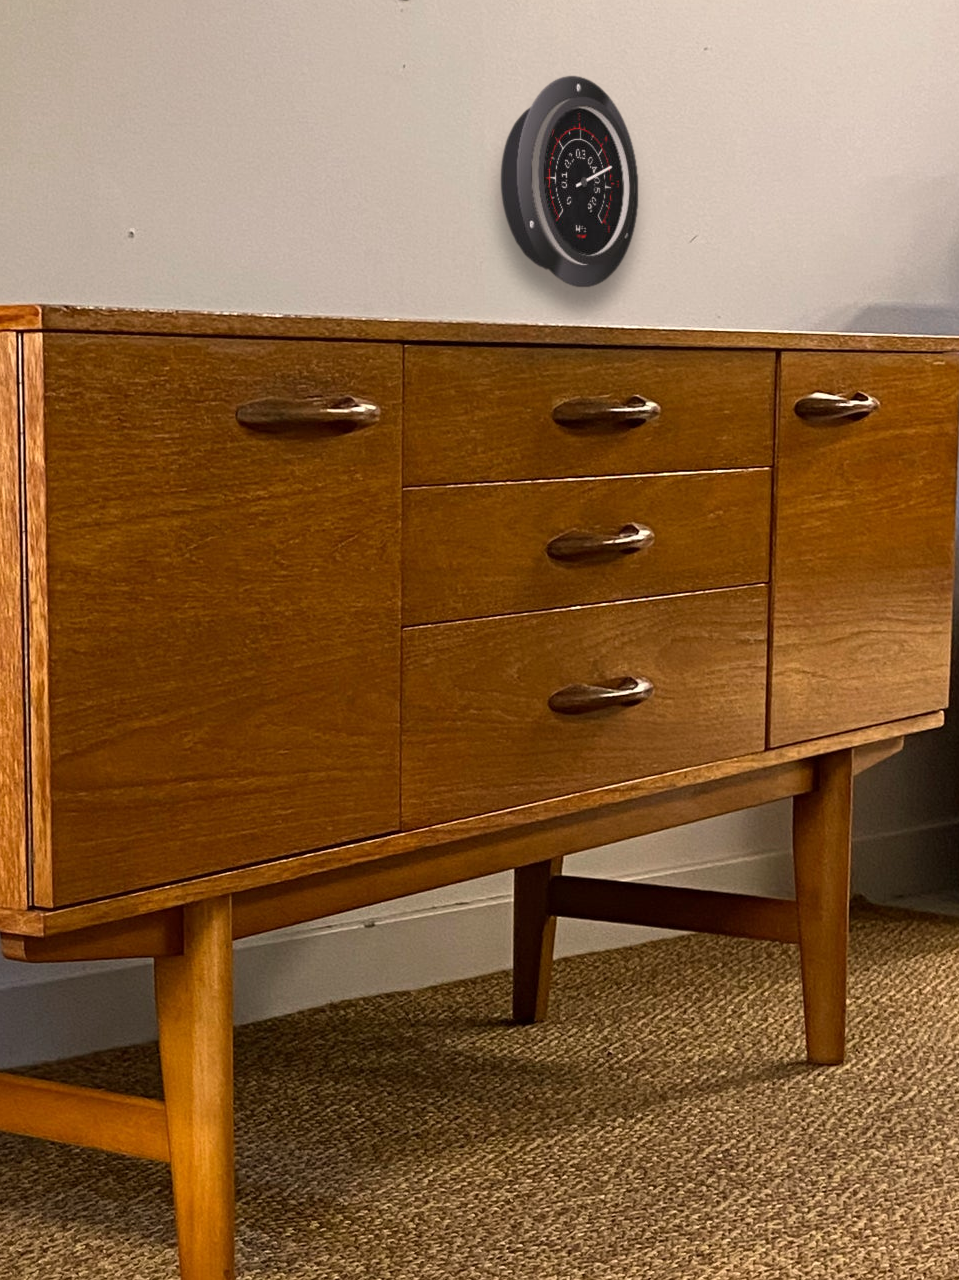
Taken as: 0.45
